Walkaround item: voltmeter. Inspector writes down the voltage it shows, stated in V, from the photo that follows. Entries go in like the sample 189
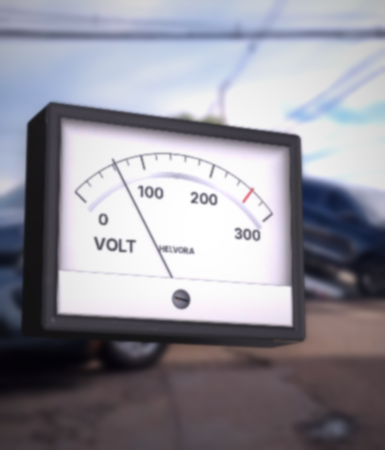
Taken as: 60
